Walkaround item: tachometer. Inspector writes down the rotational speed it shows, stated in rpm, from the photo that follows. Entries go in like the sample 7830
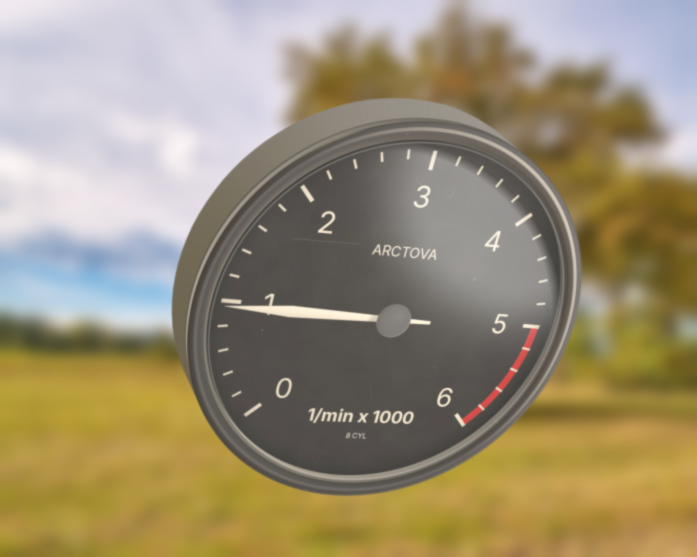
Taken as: 1000
